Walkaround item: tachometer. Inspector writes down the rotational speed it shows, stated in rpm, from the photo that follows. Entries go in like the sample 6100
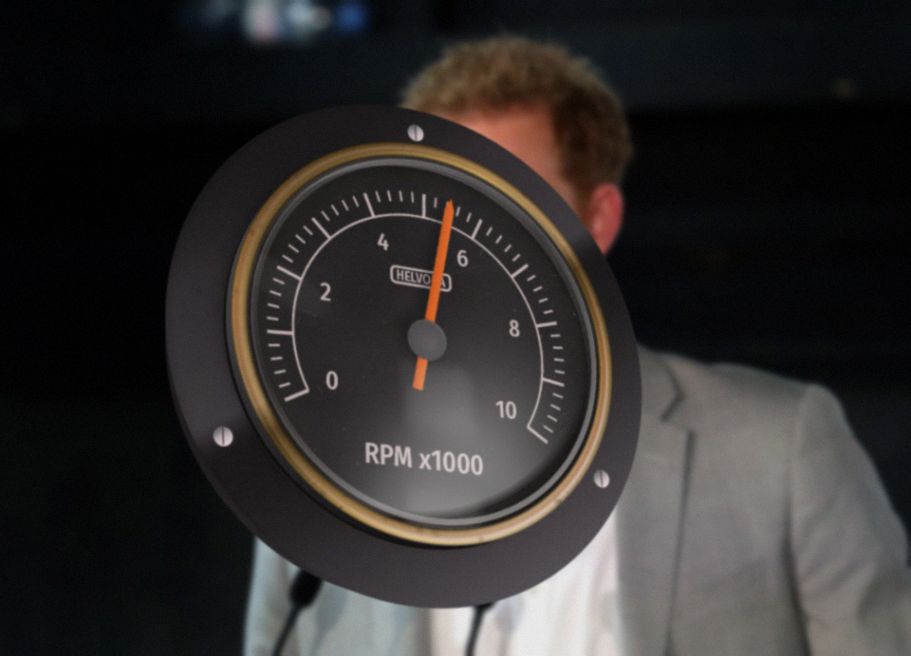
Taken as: 5400
